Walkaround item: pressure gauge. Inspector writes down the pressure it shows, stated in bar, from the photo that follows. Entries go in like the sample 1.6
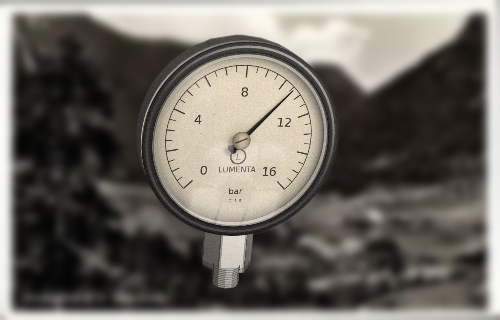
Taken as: 10.5
